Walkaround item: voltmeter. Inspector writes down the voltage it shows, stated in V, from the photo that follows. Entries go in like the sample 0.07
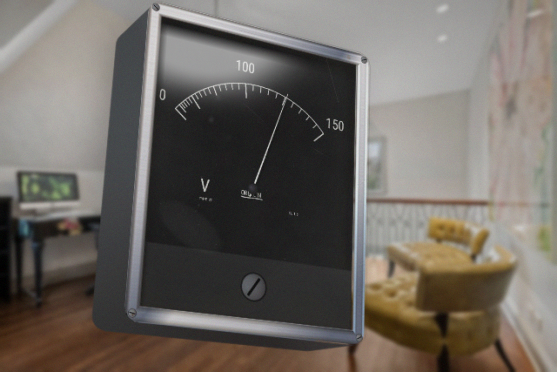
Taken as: 125
